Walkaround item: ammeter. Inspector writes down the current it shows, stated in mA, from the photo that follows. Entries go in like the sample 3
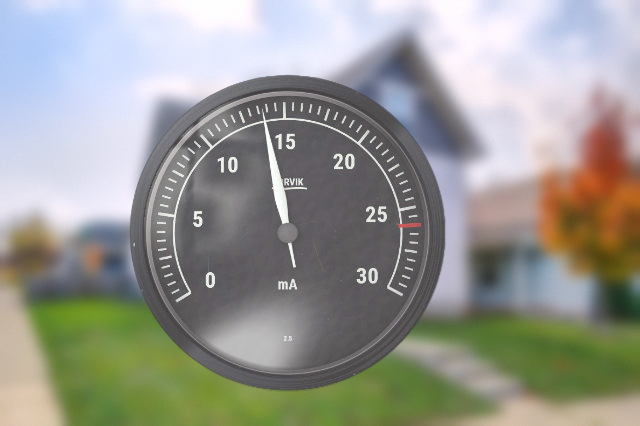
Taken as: 13.75
